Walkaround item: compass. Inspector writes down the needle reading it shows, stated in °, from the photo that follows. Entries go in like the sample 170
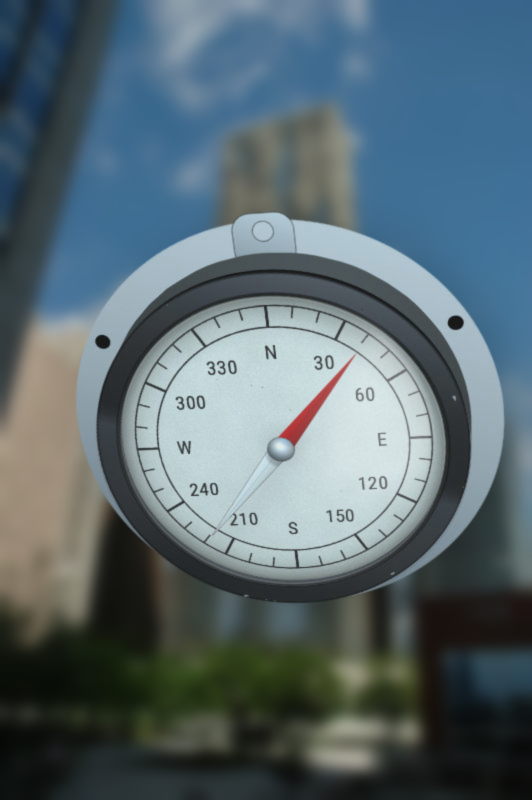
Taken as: 40
